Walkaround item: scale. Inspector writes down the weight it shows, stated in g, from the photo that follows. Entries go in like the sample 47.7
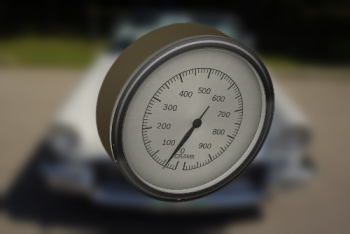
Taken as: 50
